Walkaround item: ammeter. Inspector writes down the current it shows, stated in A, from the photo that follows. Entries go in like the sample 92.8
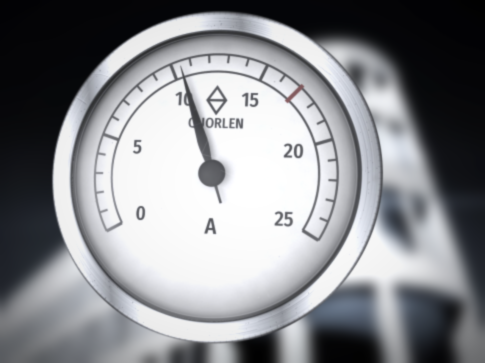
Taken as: 10.5
